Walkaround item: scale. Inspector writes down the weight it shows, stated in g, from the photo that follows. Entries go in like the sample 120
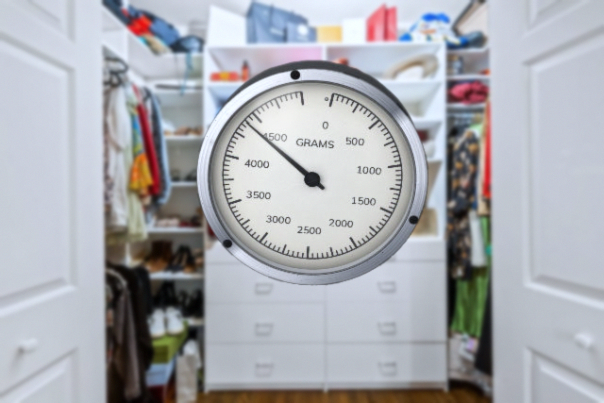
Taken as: 4400
